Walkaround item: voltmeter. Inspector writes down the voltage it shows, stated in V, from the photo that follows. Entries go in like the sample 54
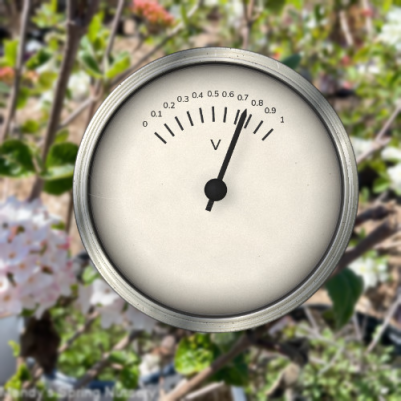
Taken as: 0.75
